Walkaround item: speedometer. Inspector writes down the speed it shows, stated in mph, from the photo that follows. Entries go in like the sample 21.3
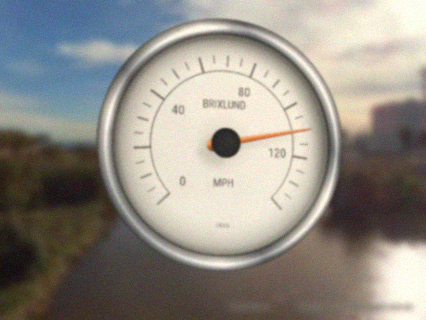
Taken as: 110
